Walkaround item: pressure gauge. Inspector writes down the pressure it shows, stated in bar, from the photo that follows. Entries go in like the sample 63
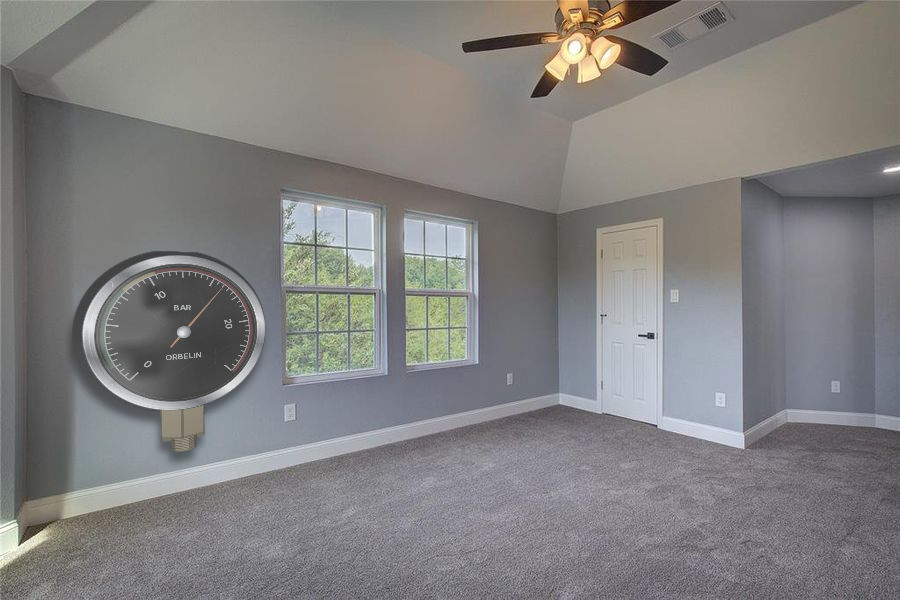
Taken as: 16
